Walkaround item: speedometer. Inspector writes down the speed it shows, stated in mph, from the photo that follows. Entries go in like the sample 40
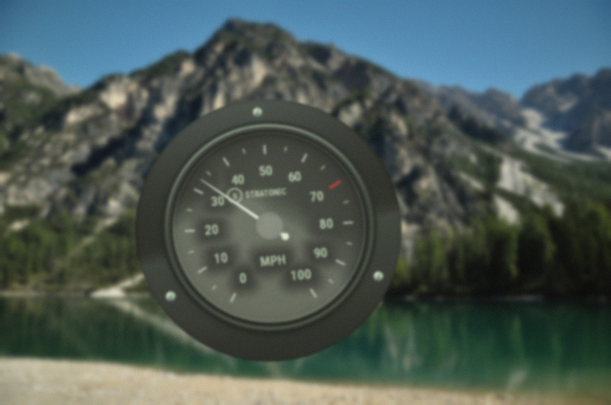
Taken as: 32.5
